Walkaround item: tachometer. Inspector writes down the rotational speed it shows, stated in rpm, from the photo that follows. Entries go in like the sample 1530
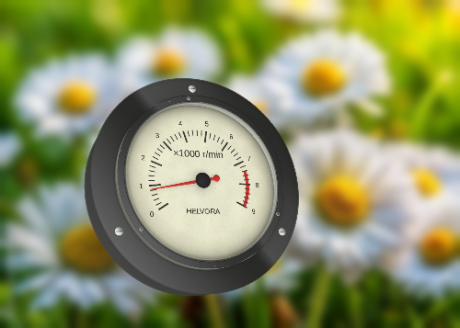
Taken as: 800
